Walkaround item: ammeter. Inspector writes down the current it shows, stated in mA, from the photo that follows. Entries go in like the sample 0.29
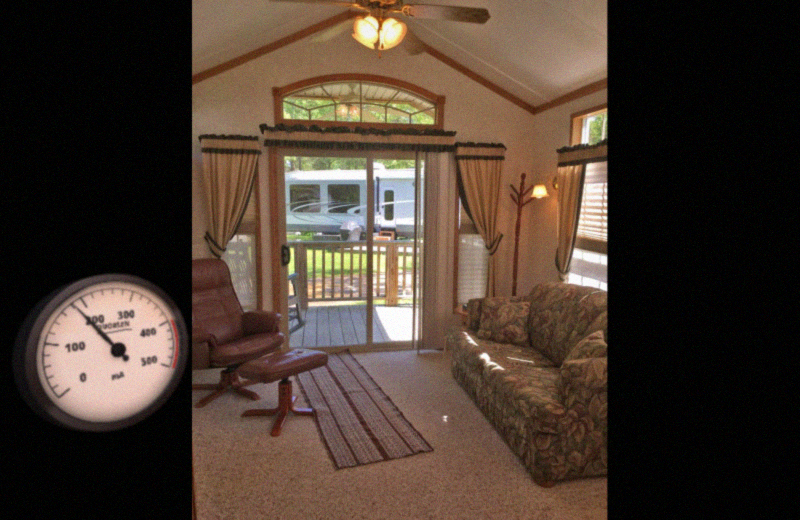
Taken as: 180
